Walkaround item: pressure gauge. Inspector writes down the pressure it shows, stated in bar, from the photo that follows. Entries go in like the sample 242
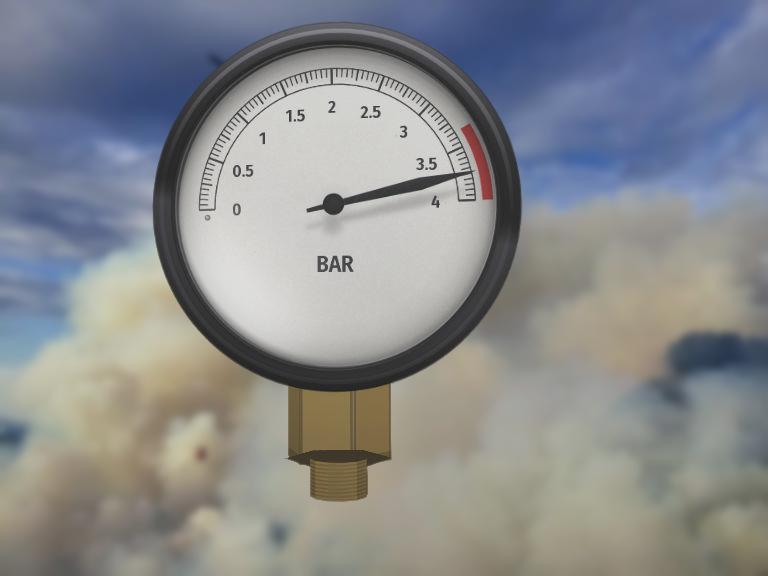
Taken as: 3.75
